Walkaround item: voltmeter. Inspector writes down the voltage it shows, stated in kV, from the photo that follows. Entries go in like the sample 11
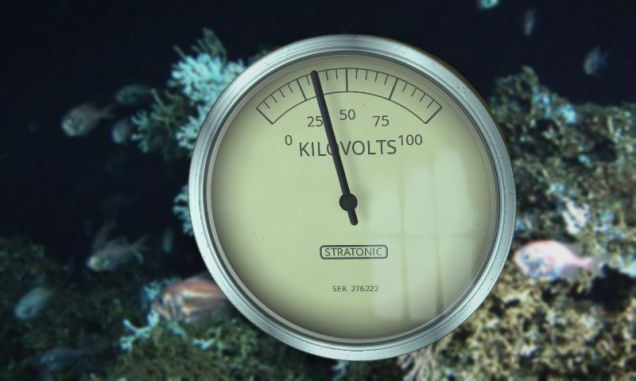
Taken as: 35
